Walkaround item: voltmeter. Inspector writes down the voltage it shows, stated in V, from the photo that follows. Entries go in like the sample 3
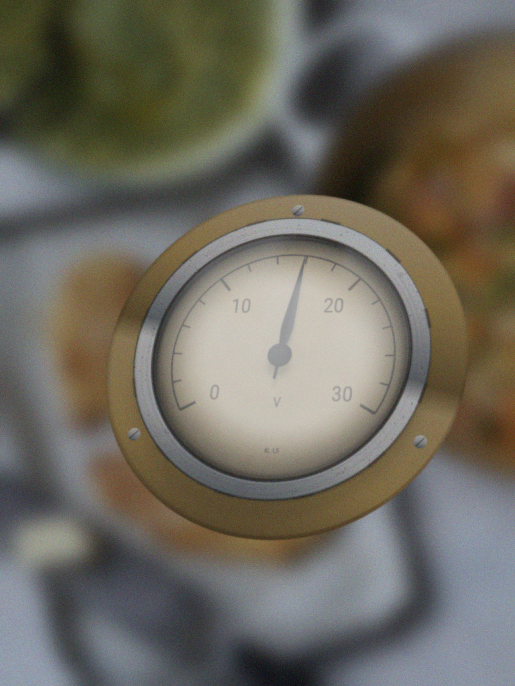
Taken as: 16
